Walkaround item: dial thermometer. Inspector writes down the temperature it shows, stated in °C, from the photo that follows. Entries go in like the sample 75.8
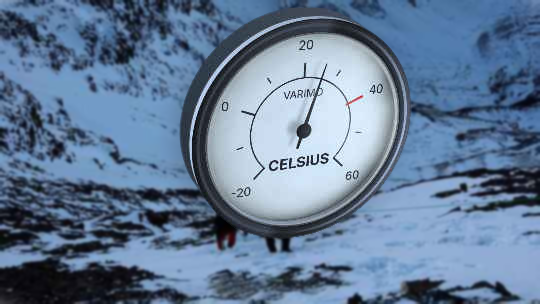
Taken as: 25
